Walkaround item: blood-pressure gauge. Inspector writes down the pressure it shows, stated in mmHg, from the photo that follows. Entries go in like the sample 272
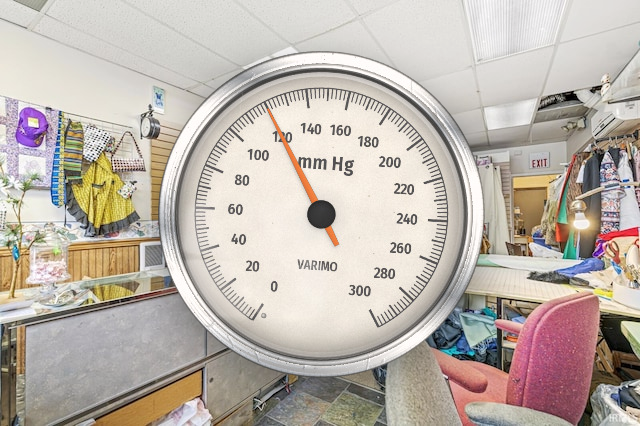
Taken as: 120
